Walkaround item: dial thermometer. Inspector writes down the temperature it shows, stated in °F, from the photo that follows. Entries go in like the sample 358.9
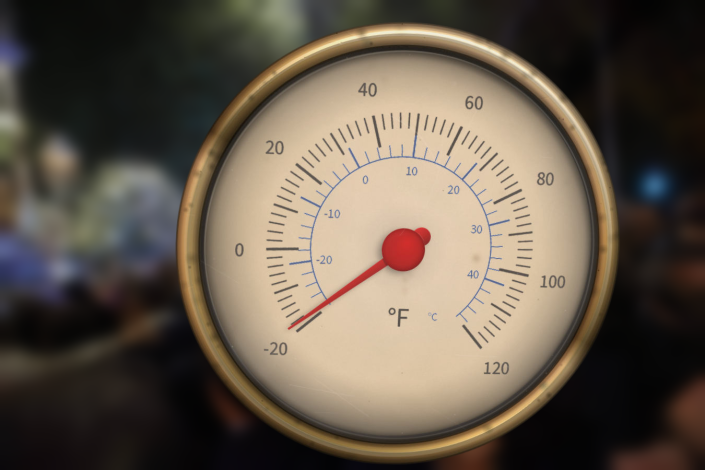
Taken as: -18
